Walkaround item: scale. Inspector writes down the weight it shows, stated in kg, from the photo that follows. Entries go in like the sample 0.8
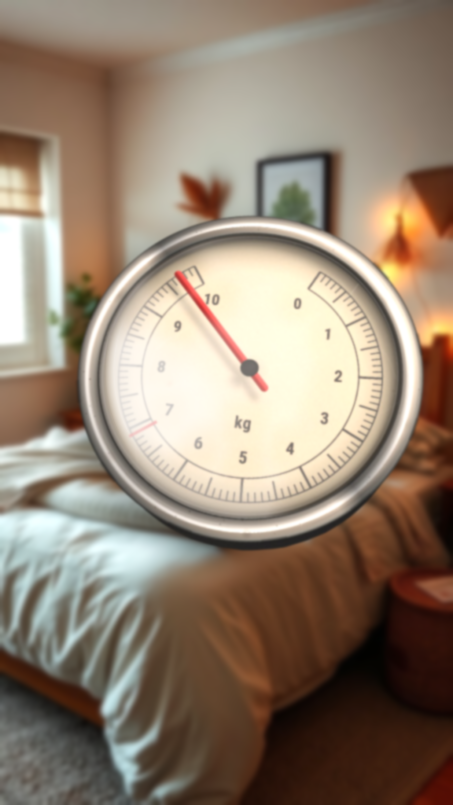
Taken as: 9.7
